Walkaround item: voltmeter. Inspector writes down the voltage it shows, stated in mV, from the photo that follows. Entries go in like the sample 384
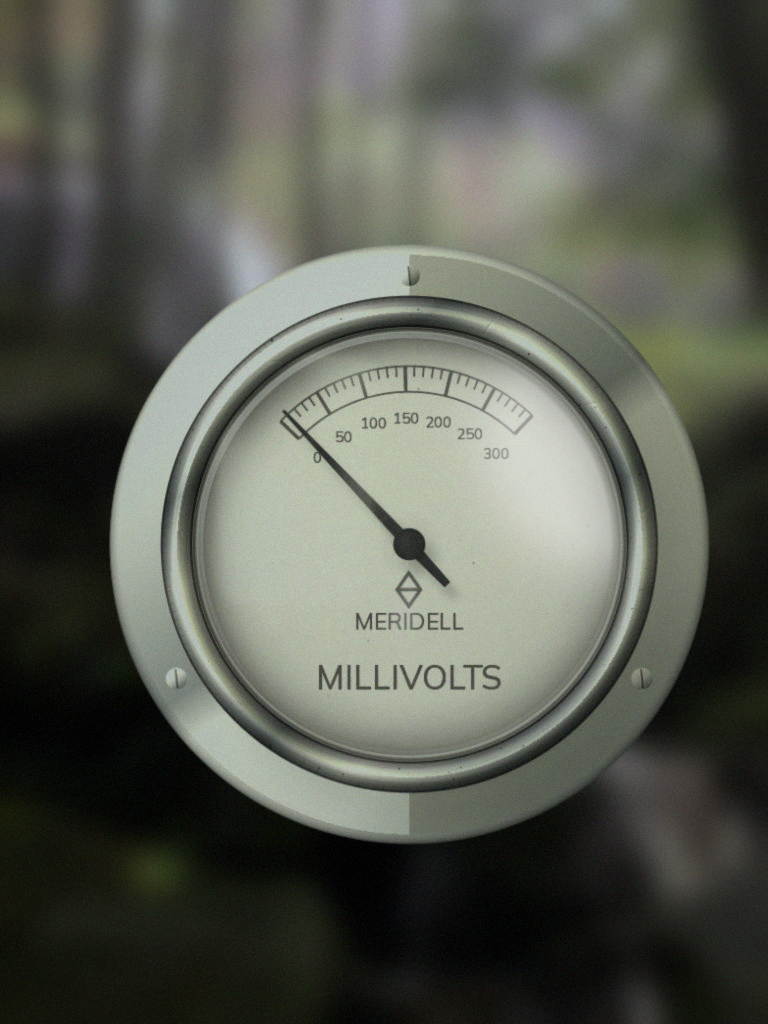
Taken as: 10
